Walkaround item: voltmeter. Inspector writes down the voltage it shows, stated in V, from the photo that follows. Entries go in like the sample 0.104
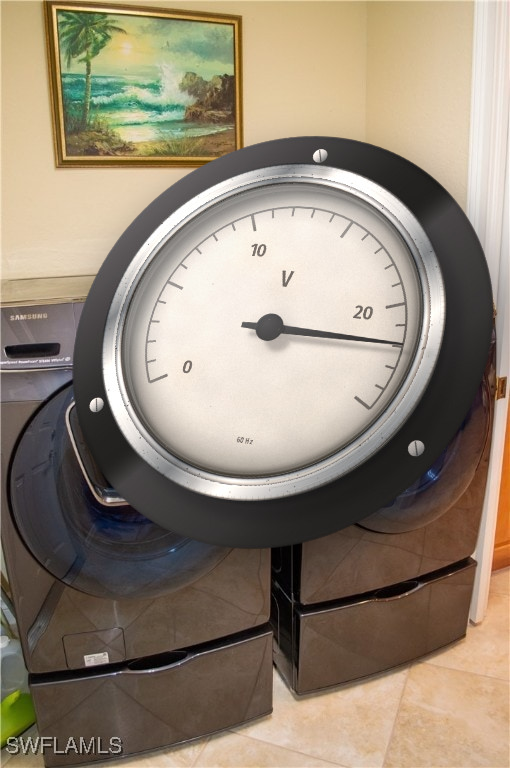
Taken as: 22
